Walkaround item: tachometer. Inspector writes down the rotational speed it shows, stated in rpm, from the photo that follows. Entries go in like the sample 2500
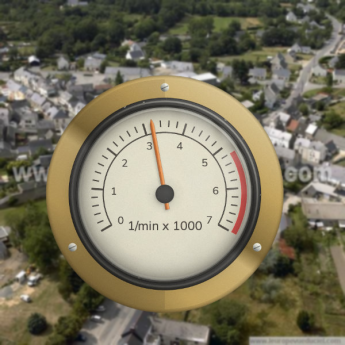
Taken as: 3200
